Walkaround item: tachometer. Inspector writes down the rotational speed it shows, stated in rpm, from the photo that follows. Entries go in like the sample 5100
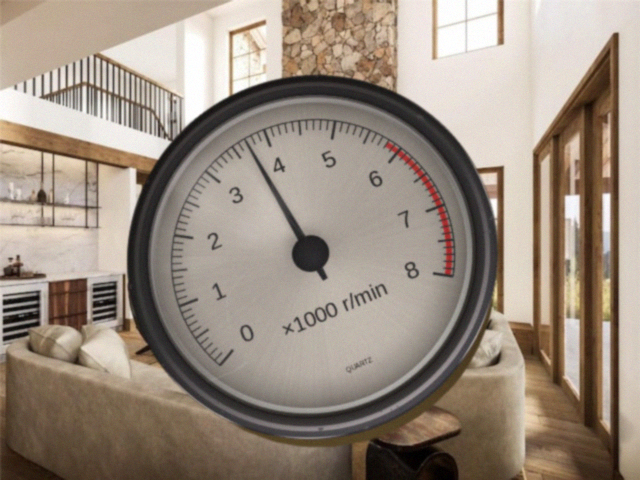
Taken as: 3700
